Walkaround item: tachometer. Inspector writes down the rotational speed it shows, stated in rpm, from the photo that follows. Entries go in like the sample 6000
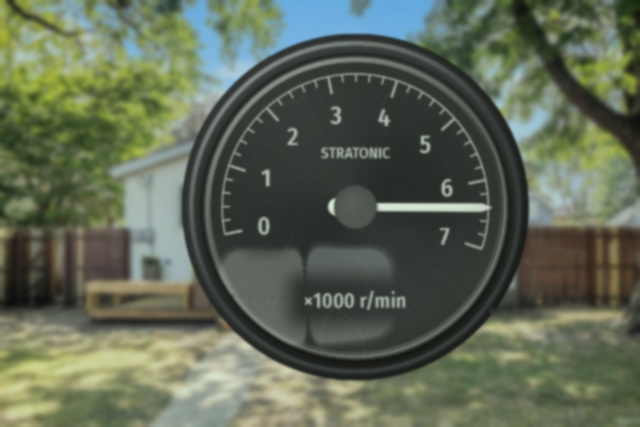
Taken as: 6400
